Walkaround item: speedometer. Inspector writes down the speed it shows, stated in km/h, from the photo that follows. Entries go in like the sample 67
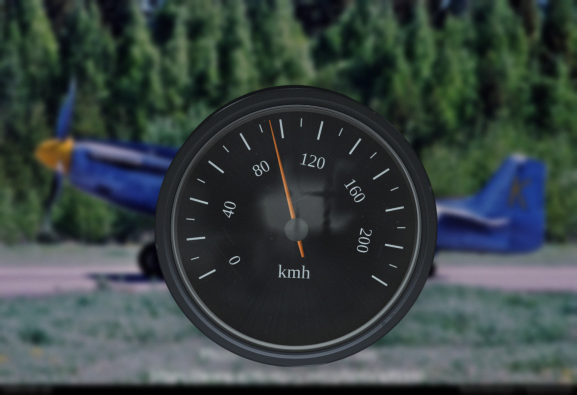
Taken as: 95
